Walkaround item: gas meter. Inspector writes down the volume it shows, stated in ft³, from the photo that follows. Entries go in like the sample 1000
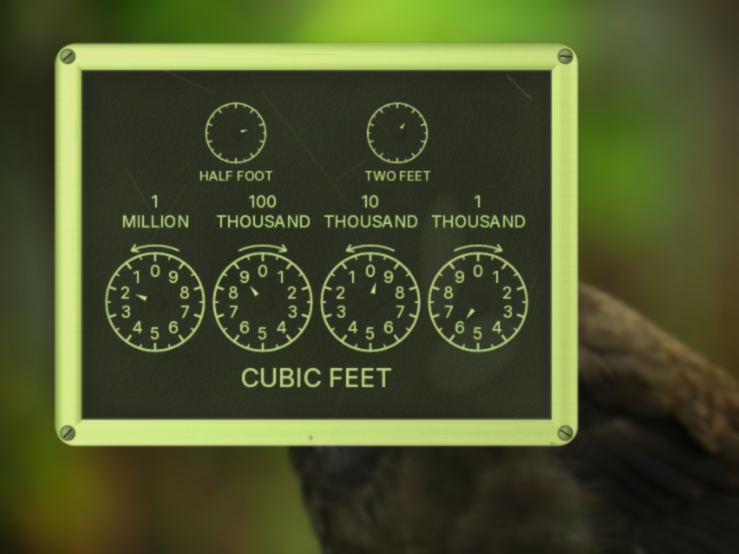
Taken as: 189600
